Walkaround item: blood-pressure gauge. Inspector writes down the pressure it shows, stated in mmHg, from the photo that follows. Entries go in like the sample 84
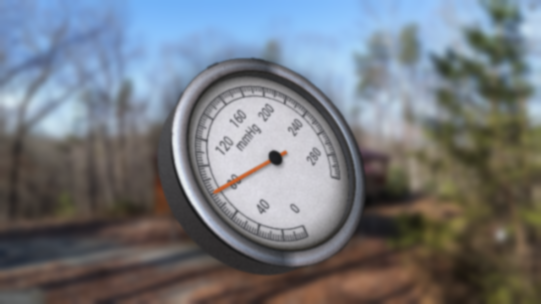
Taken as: 80
